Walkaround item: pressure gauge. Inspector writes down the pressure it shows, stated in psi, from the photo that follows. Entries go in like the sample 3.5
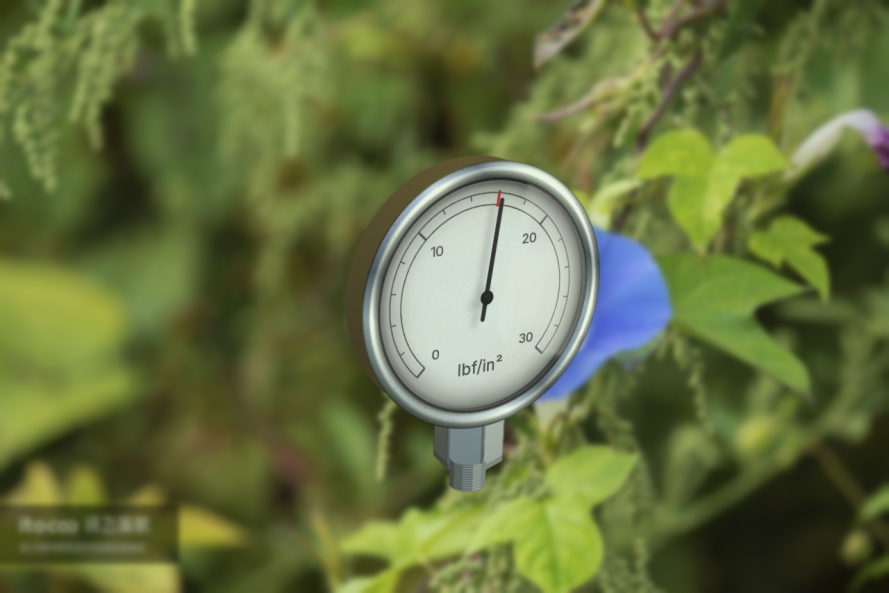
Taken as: 16
